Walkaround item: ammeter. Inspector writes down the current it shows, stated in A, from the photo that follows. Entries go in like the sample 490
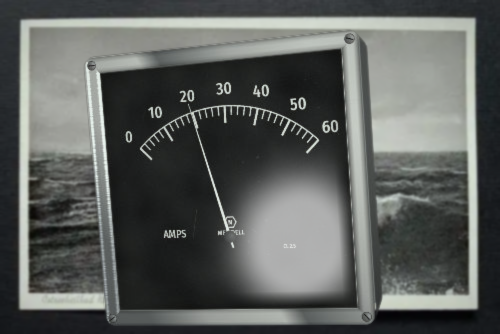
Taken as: 20
